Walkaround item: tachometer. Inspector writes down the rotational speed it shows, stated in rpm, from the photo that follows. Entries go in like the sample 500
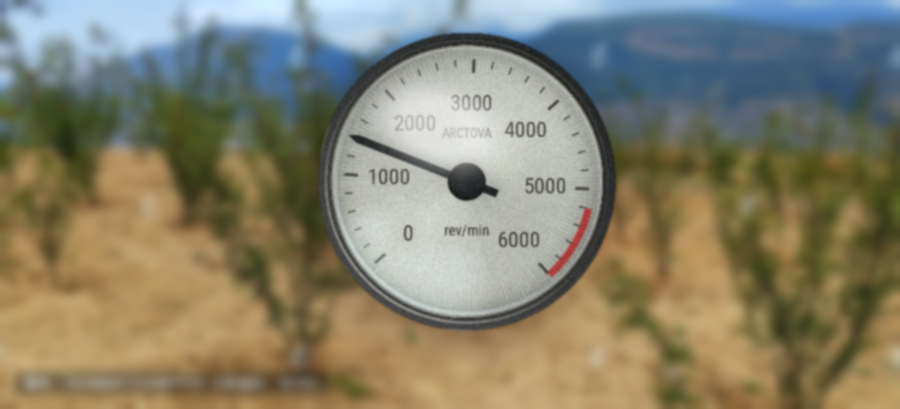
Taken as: 1400
